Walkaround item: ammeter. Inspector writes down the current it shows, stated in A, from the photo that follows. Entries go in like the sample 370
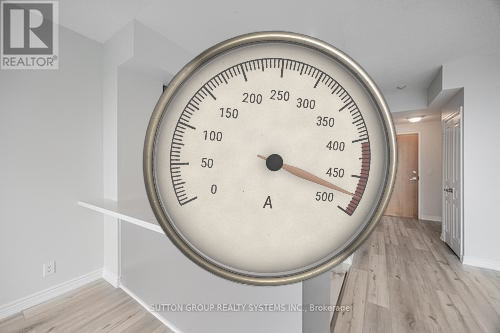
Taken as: 475
